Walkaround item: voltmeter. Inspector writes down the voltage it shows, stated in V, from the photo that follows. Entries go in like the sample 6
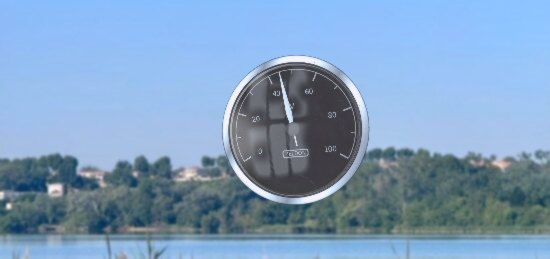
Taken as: 45
